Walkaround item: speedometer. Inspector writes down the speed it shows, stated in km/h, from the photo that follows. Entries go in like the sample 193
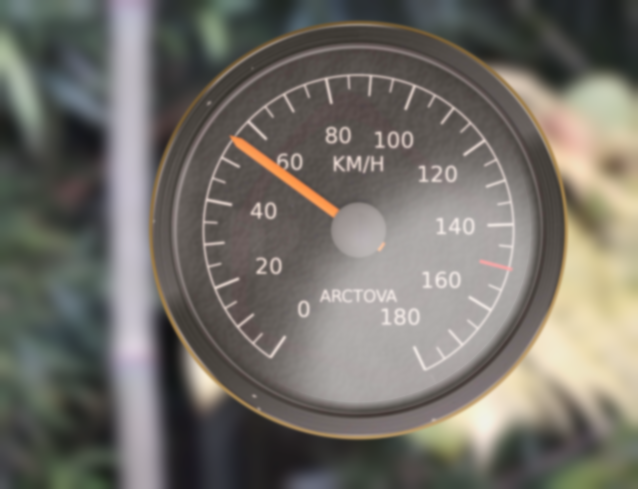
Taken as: 55
